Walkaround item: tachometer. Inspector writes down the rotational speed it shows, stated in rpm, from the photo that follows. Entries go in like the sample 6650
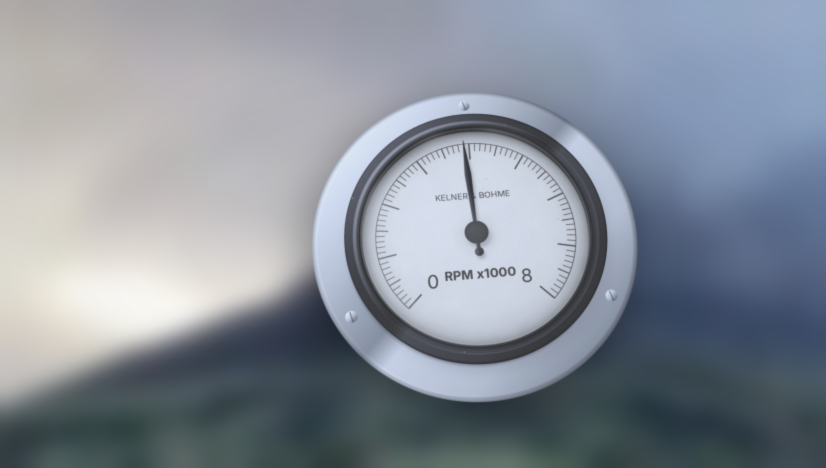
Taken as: 3900
